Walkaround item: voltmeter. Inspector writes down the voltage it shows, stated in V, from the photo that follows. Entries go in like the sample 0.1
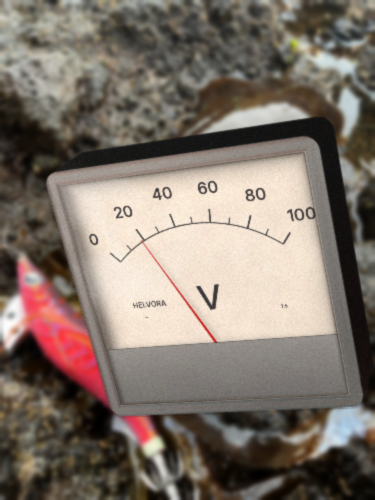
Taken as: 20
